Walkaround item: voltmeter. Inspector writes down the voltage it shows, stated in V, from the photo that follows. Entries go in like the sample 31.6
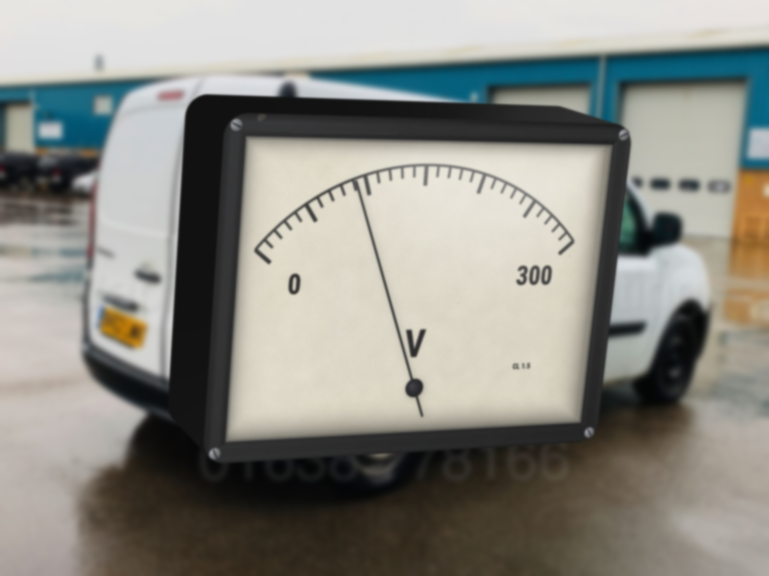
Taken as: 90
